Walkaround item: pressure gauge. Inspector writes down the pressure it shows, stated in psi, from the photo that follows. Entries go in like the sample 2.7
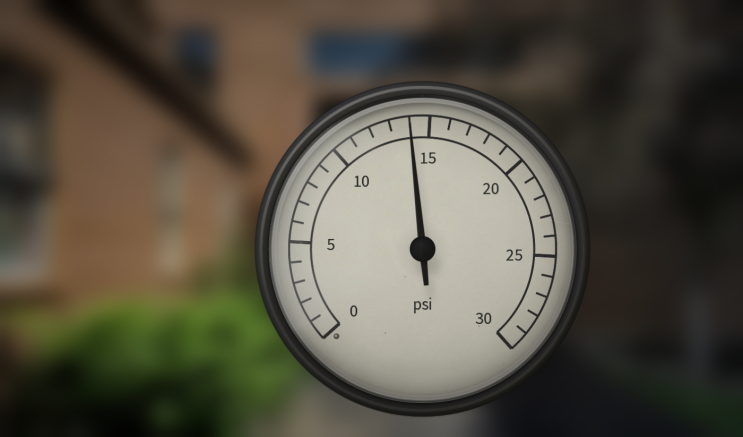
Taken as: 14
